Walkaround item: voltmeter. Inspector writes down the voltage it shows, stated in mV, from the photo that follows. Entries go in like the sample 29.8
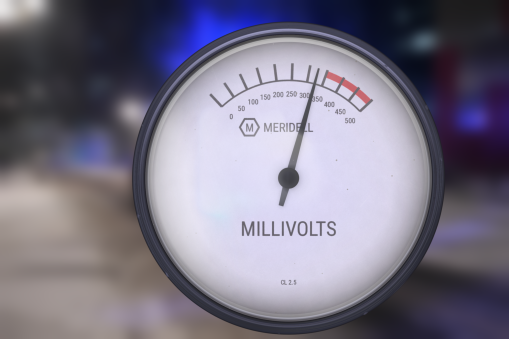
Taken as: 325
